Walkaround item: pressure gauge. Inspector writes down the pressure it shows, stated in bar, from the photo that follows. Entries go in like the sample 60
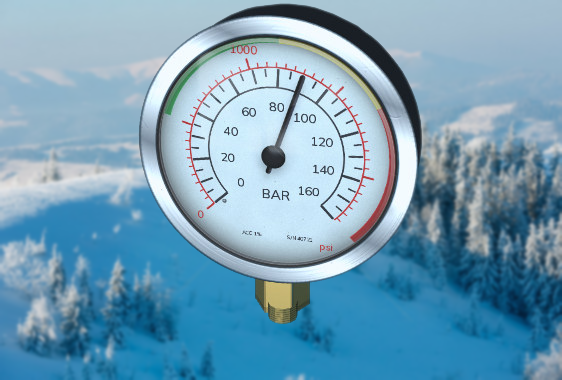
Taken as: 90
